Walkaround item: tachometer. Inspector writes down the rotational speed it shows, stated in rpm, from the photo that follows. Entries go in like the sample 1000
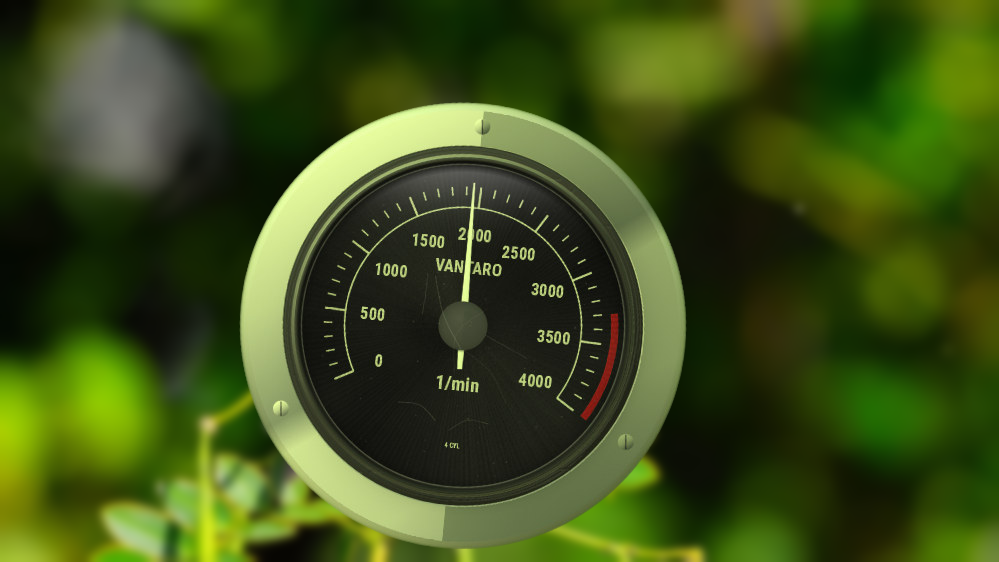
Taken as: 1950
